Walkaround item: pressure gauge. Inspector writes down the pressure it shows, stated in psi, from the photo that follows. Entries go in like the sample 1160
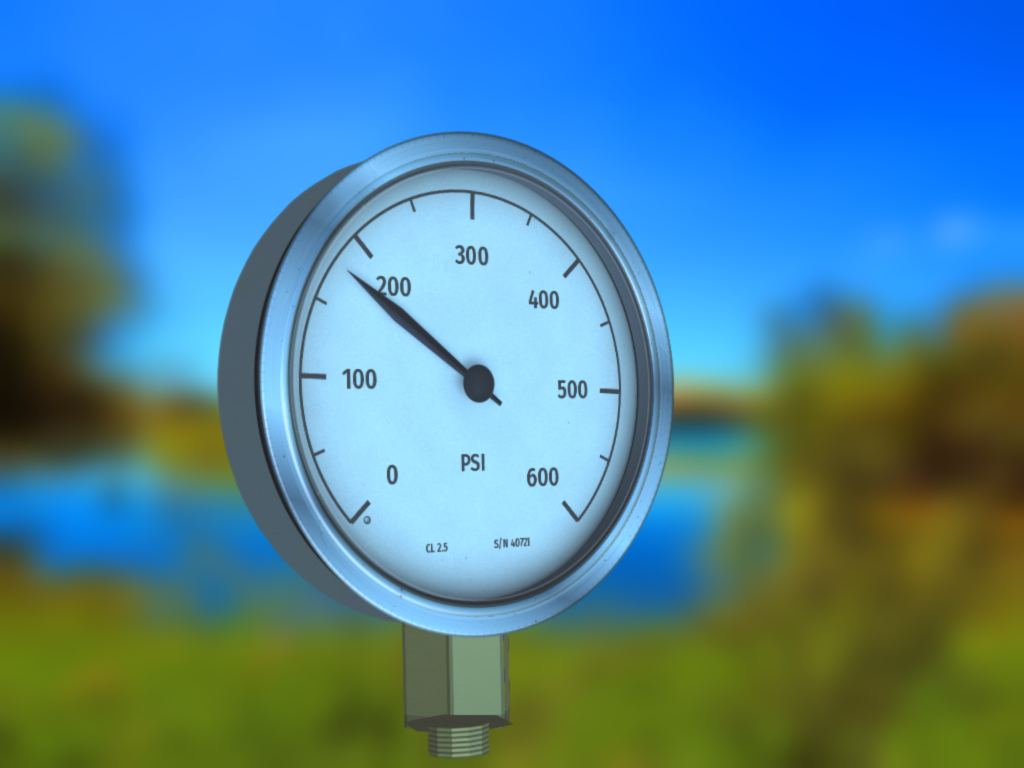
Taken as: 175
